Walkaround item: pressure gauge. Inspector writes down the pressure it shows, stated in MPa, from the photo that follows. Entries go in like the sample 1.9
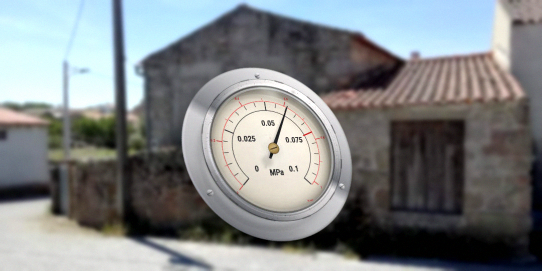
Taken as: 0.06
